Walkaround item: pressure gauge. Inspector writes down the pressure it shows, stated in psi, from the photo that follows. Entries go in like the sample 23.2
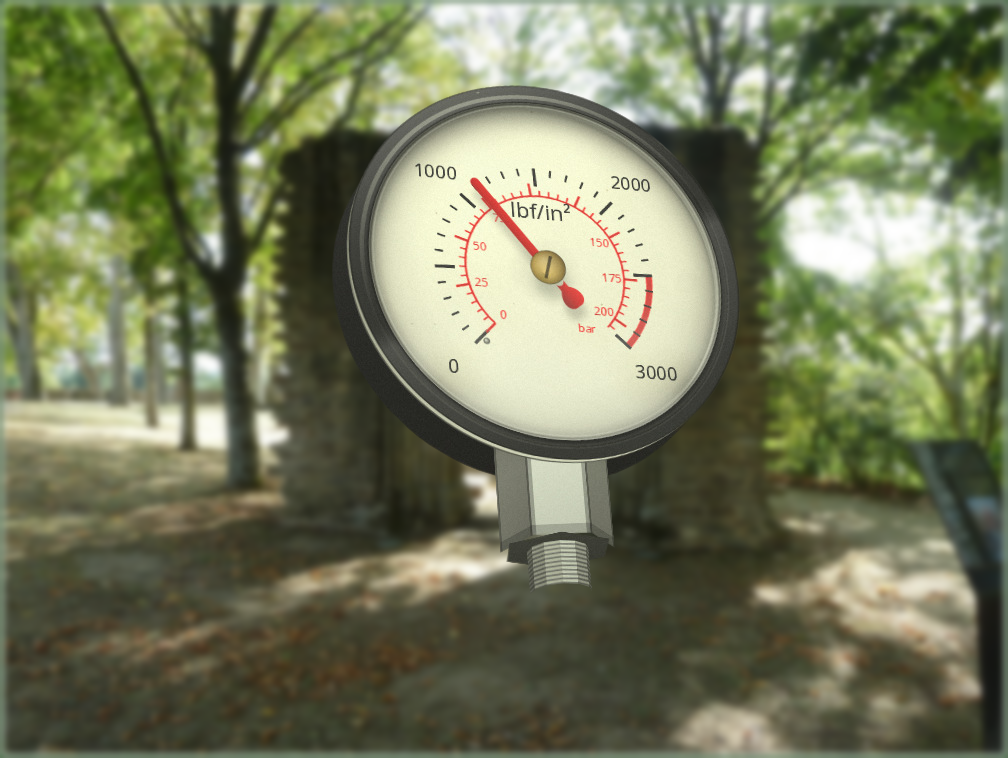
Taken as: 1100
